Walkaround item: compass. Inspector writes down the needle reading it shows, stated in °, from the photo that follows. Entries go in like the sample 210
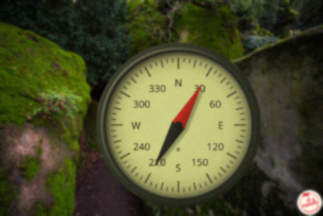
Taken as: 30
